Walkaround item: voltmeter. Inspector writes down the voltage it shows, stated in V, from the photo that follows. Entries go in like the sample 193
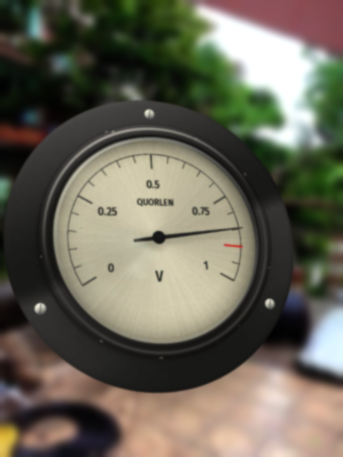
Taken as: 0.85
